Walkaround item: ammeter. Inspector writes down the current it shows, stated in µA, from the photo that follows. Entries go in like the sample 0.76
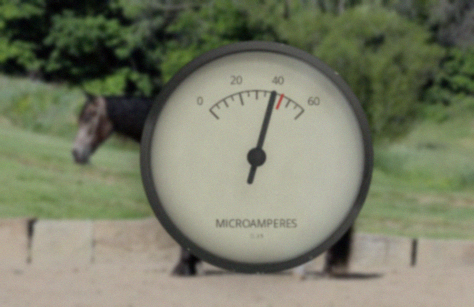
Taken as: 40
